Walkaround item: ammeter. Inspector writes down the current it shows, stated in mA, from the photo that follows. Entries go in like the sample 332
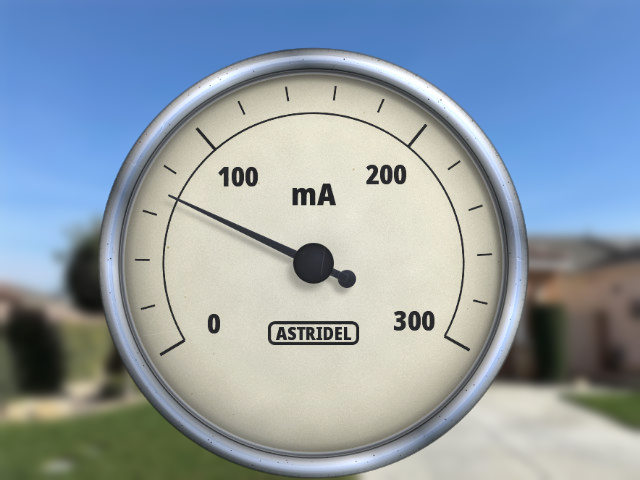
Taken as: 70
